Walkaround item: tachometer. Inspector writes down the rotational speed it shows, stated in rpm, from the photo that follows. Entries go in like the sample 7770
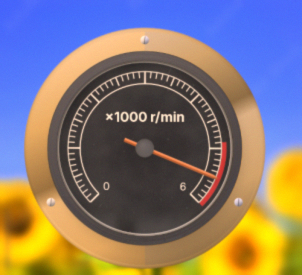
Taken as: 5500
